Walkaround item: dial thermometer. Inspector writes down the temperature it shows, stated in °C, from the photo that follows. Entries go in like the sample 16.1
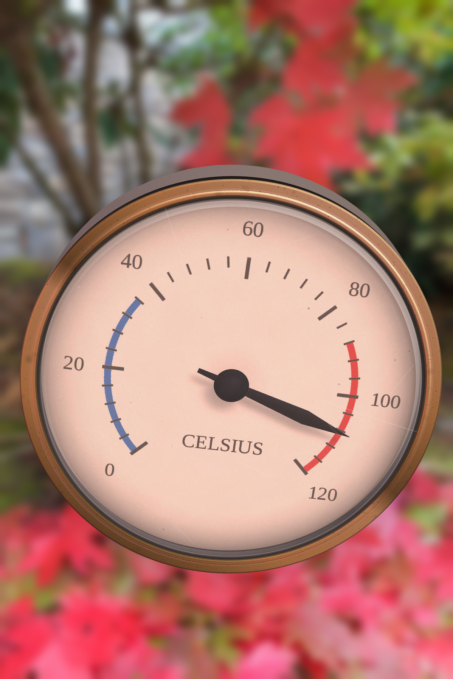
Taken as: 108
